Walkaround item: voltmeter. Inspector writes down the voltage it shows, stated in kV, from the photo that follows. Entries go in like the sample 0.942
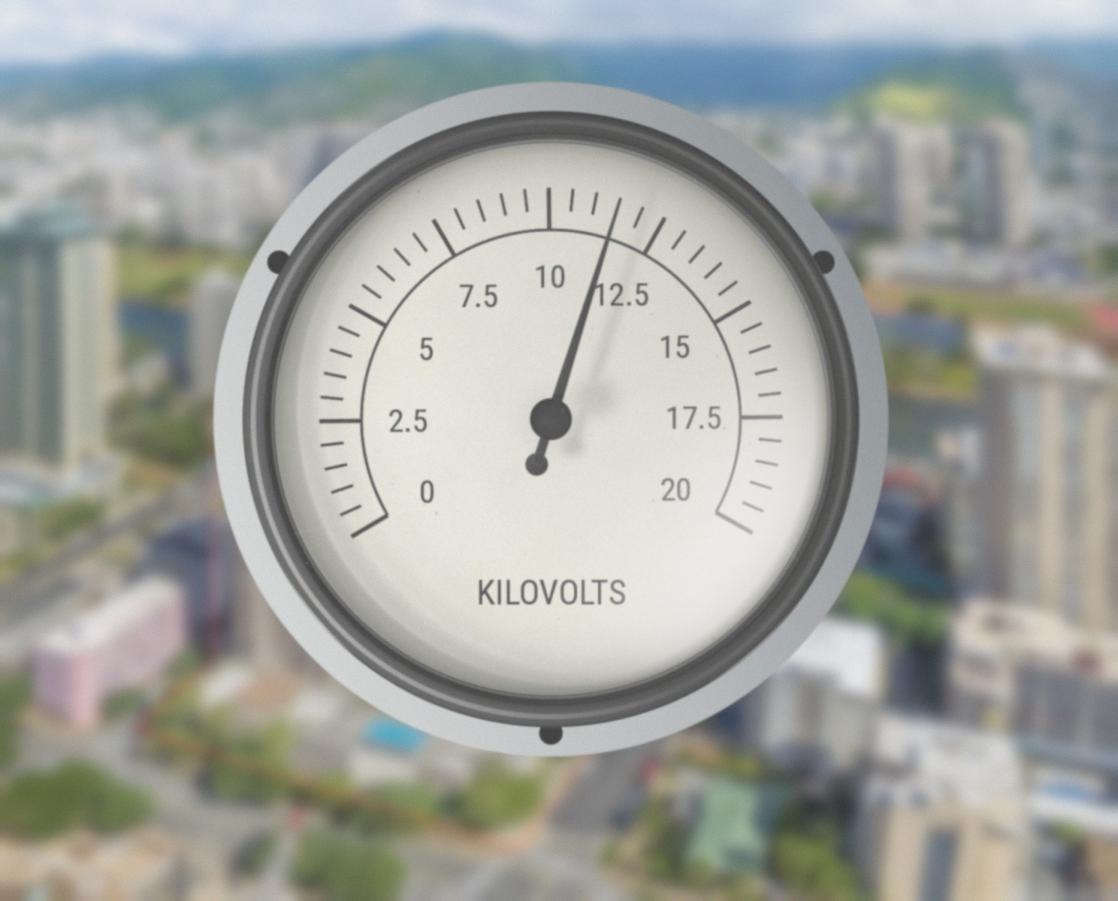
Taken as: 11.5
